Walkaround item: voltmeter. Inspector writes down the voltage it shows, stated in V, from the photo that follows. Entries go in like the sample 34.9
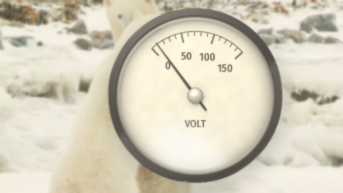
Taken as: 10
